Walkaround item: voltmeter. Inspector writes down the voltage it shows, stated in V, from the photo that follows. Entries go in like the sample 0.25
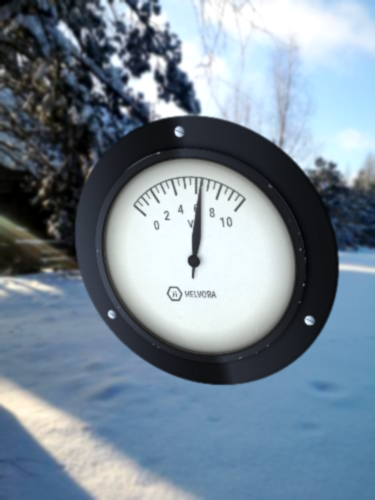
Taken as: 6.5
